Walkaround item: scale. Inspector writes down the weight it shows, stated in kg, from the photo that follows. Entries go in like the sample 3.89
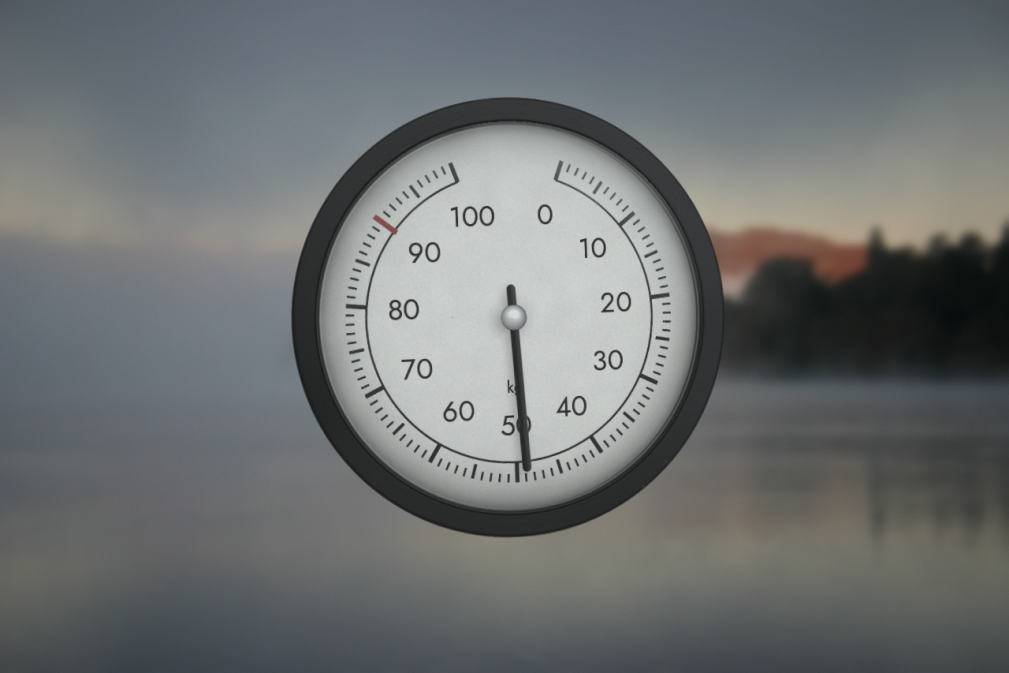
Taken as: 49
